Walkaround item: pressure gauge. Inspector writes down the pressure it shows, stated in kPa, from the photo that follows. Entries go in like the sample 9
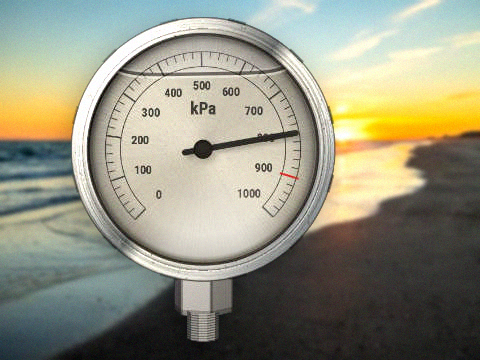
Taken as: 800
